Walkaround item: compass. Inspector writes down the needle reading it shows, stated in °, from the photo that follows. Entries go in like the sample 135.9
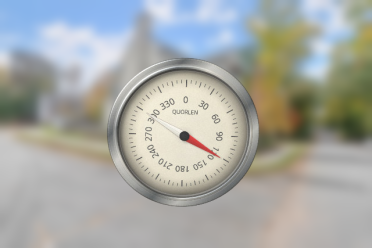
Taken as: 120
